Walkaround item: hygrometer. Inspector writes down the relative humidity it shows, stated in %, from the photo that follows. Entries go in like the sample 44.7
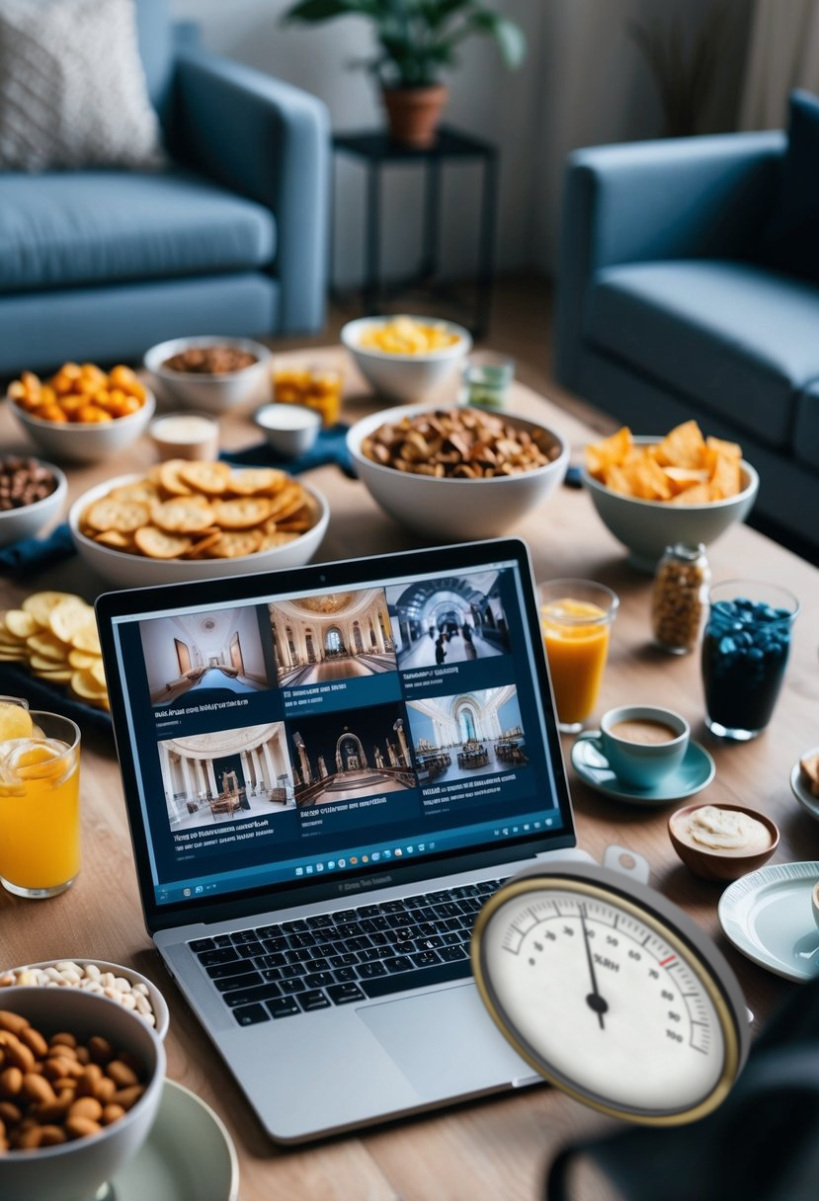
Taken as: 40
